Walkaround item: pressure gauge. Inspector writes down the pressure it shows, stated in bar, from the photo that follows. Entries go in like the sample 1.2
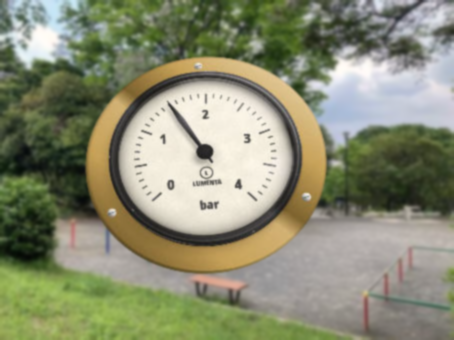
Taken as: 1.5
